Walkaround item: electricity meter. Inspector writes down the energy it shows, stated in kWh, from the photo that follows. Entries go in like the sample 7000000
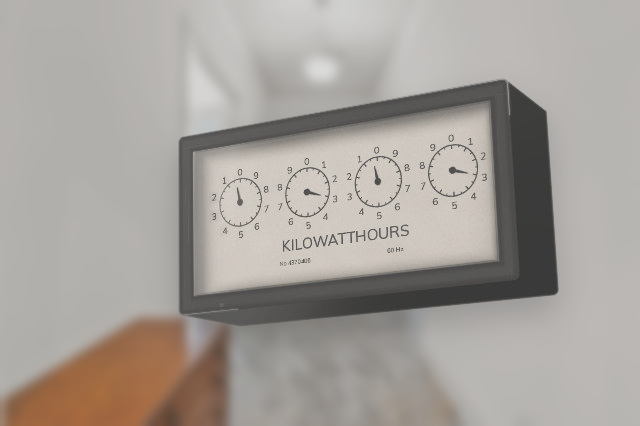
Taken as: 303
